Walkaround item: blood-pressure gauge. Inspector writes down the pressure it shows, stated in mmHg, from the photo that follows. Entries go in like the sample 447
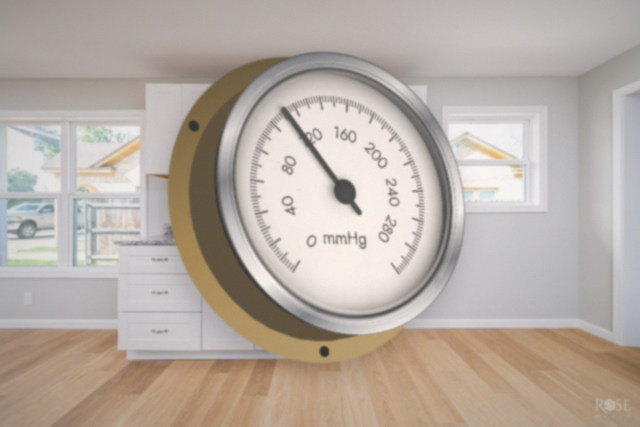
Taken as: 110
